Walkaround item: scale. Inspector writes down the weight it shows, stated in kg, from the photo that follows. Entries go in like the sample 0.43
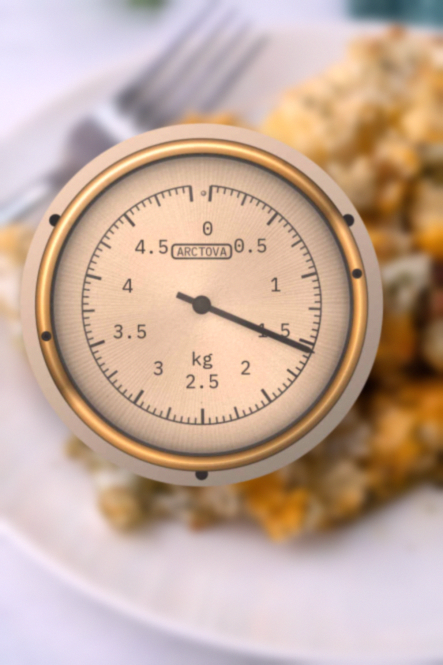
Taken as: 1.55
